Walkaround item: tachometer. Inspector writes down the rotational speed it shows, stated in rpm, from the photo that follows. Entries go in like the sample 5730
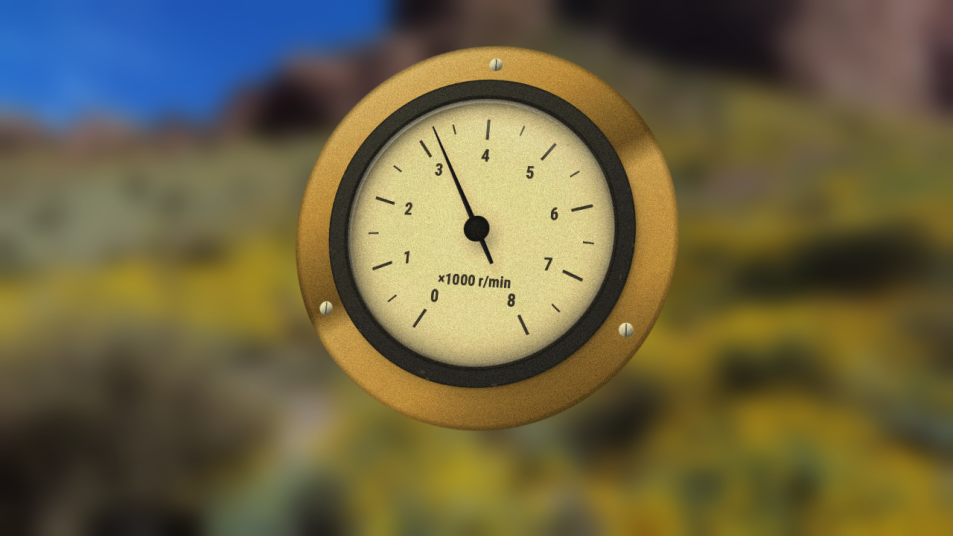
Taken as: 3250
